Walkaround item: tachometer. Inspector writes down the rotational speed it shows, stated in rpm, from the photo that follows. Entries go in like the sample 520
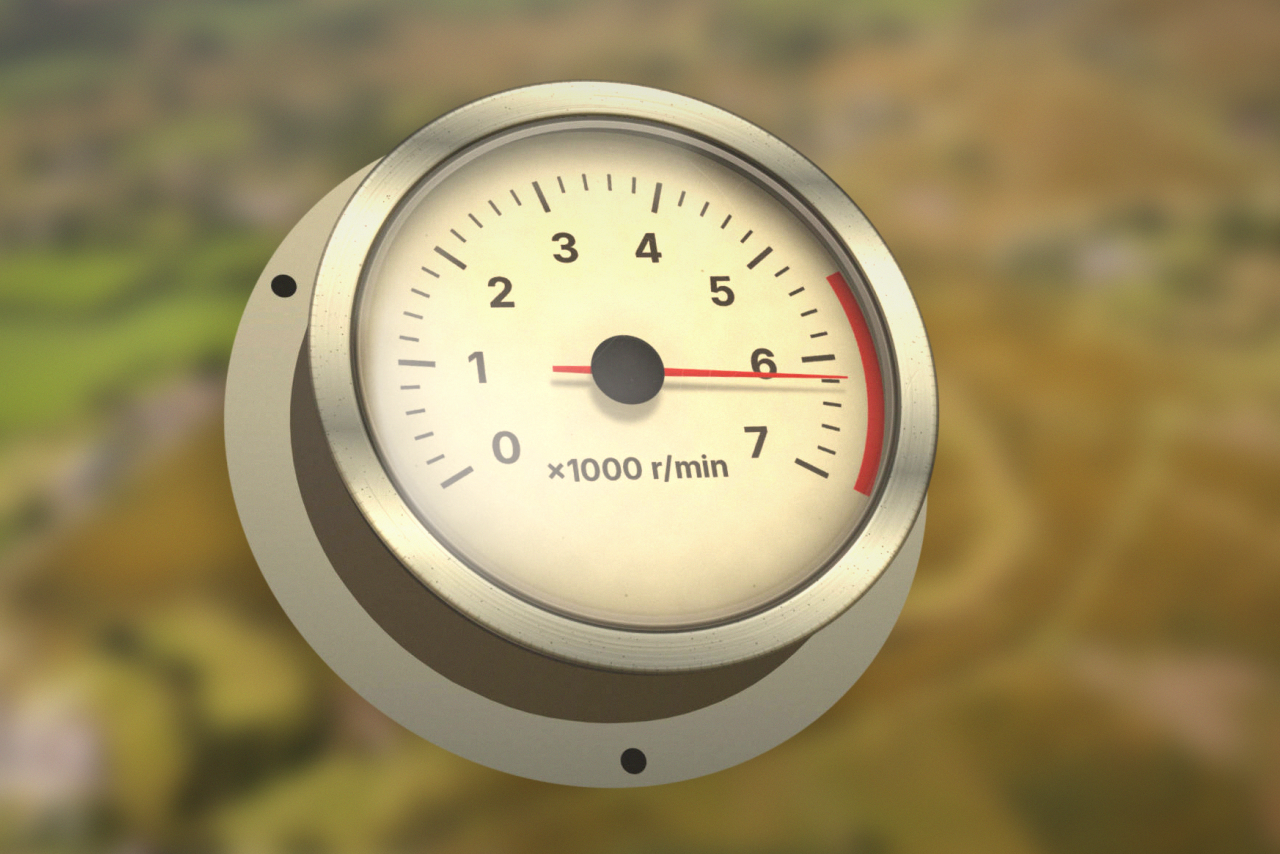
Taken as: 6200
